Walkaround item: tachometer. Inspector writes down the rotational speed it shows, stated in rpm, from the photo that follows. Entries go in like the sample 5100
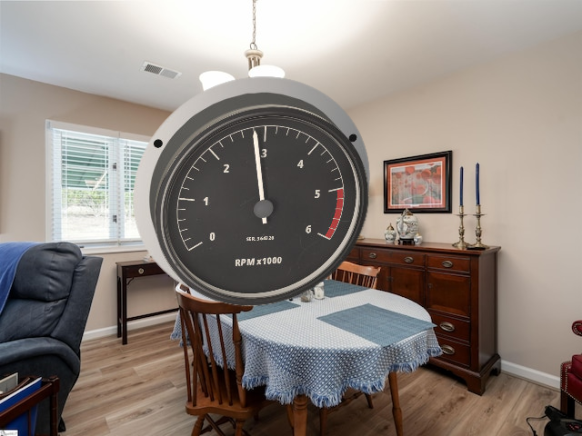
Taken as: 2800
